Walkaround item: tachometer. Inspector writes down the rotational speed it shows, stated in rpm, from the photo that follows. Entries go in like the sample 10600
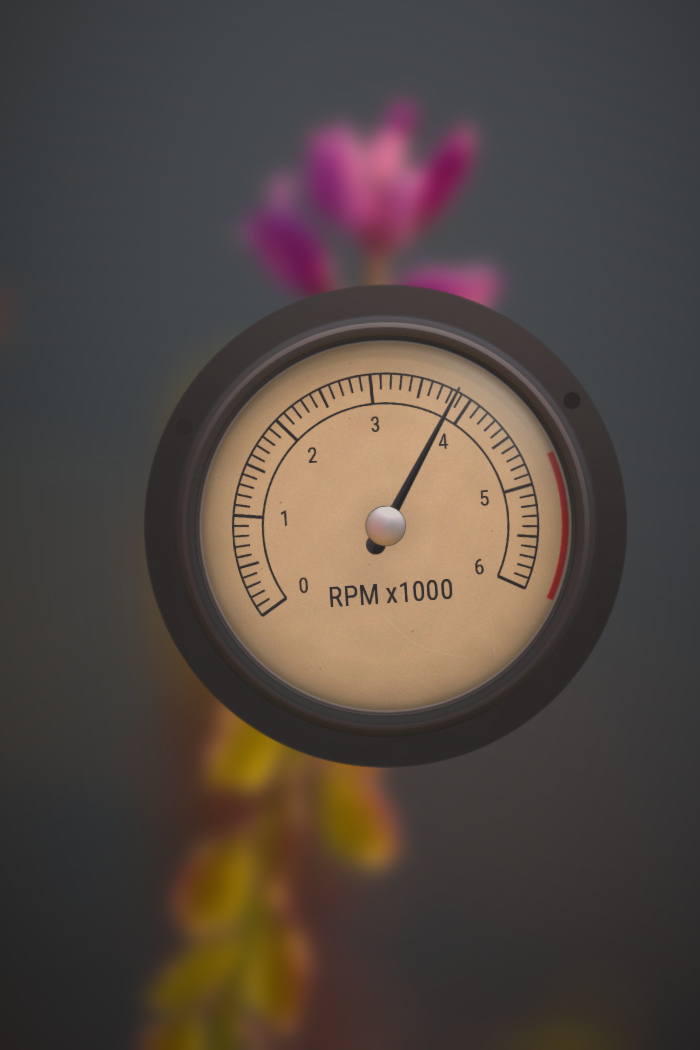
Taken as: 3850
